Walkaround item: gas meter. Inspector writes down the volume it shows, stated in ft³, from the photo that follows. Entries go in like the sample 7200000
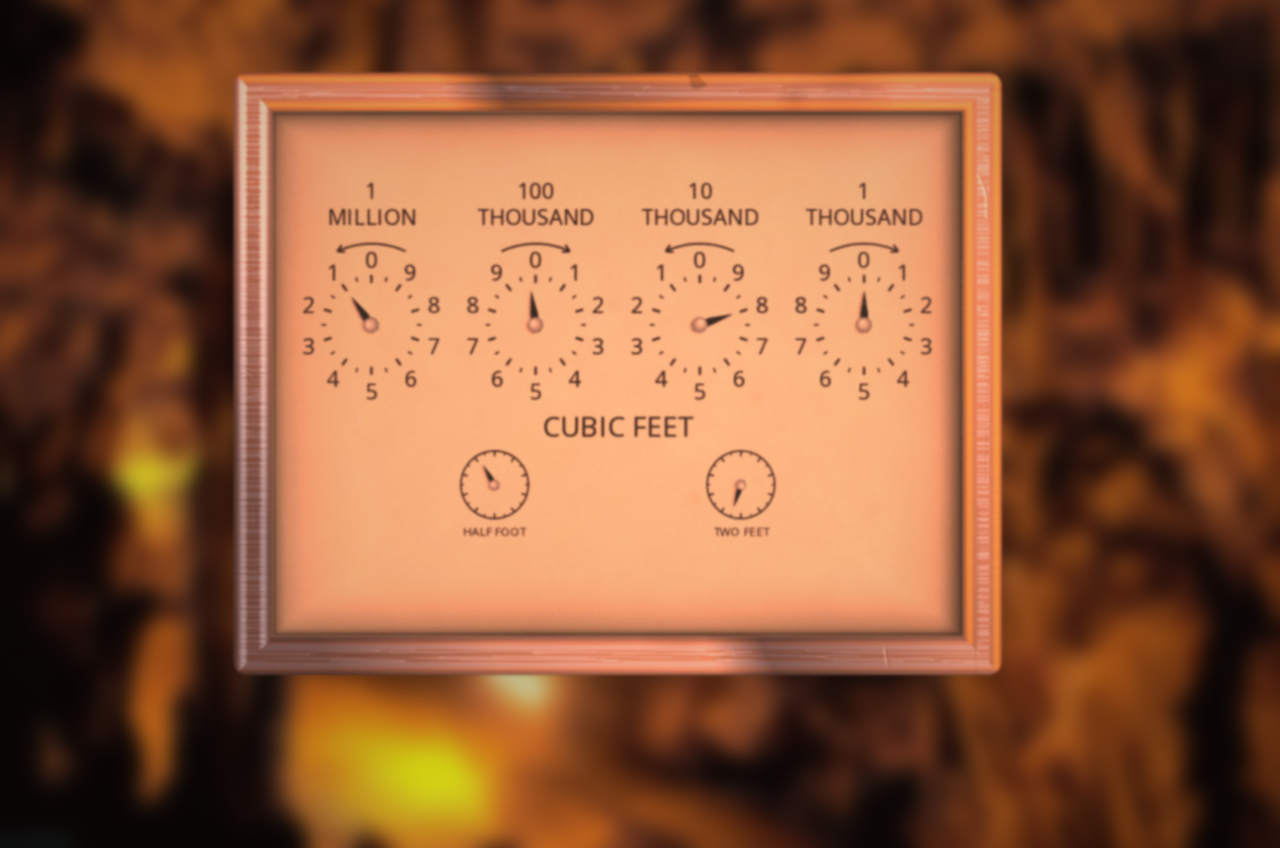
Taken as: 98000
